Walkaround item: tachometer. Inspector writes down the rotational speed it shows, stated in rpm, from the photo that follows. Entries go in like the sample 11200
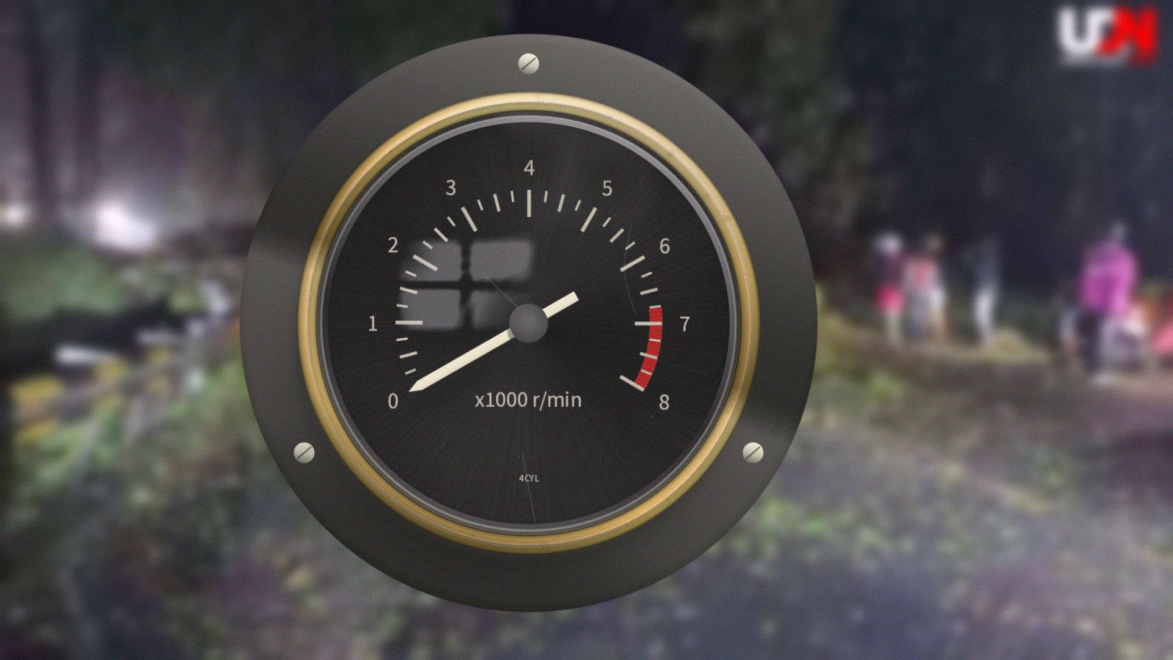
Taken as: 0
